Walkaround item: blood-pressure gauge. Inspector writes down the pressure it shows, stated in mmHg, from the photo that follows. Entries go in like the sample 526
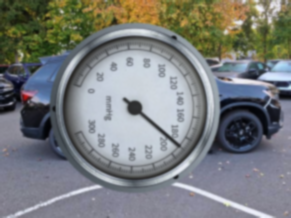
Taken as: 190
